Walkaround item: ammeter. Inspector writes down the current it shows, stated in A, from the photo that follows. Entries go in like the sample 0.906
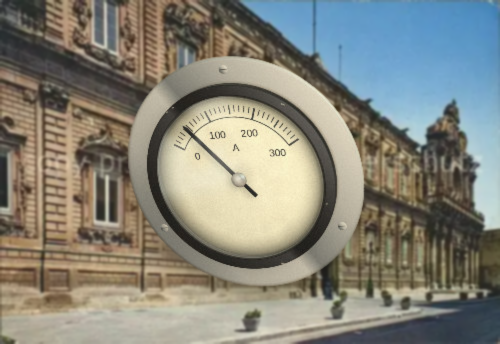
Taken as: 50
